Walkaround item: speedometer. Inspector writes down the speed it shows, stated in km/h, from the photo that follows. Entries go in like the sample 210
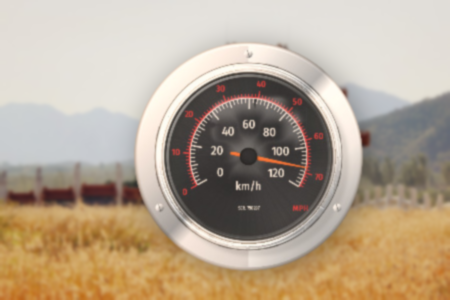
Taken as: 110
